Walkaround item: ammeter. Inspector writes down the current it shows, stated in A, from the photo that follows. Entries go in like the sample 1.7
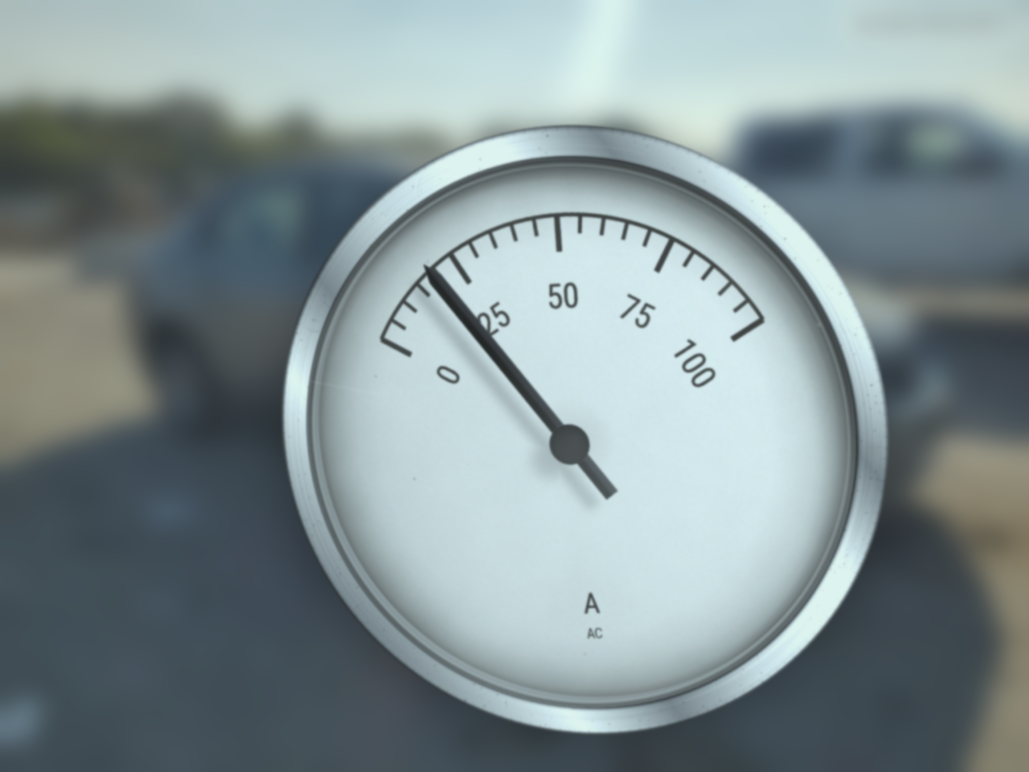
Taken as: 20
